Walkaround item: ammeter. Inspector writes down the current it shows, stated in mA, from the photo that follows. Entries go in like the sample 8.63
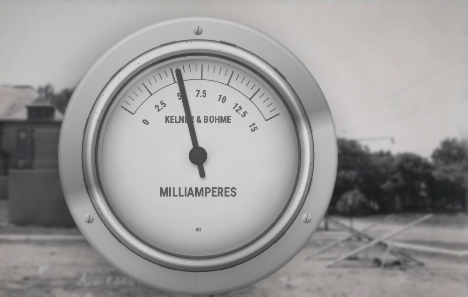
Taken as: 5.5
